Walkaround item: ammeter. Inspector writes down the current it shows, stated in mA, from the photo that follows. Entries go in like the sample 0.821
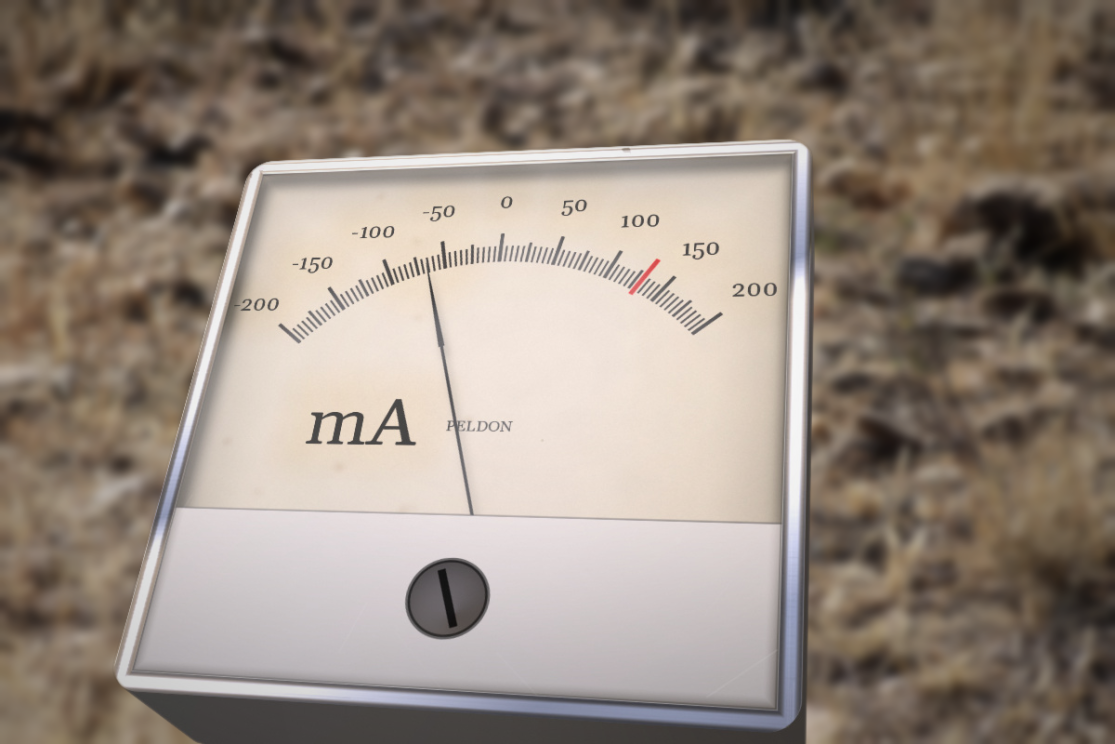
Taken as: -65
